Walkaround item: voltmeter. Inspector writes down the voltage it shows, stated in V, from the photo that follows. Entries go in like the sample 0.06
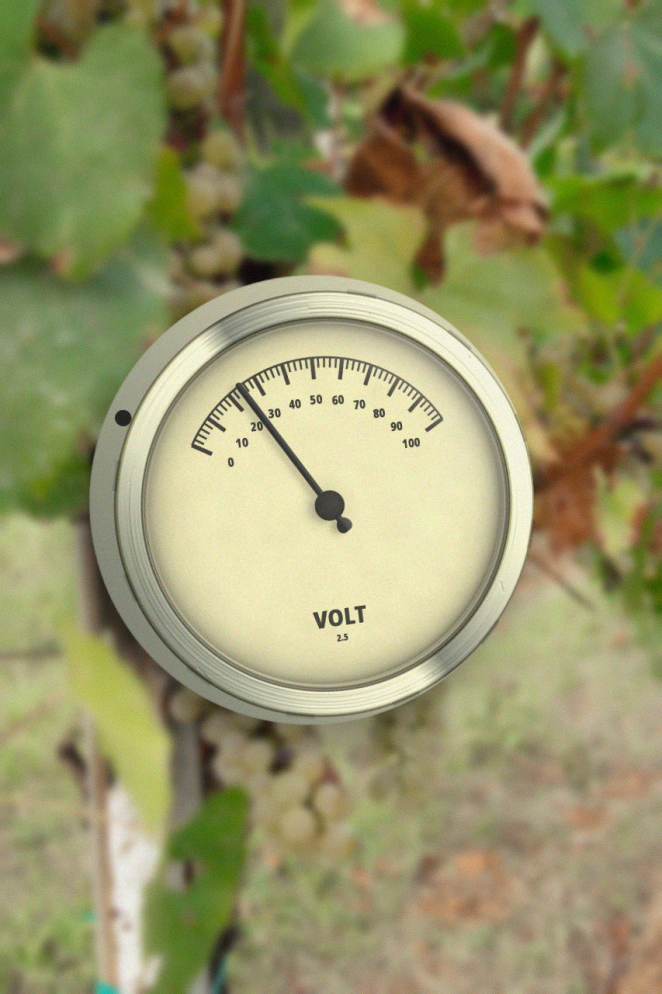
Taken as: 24
